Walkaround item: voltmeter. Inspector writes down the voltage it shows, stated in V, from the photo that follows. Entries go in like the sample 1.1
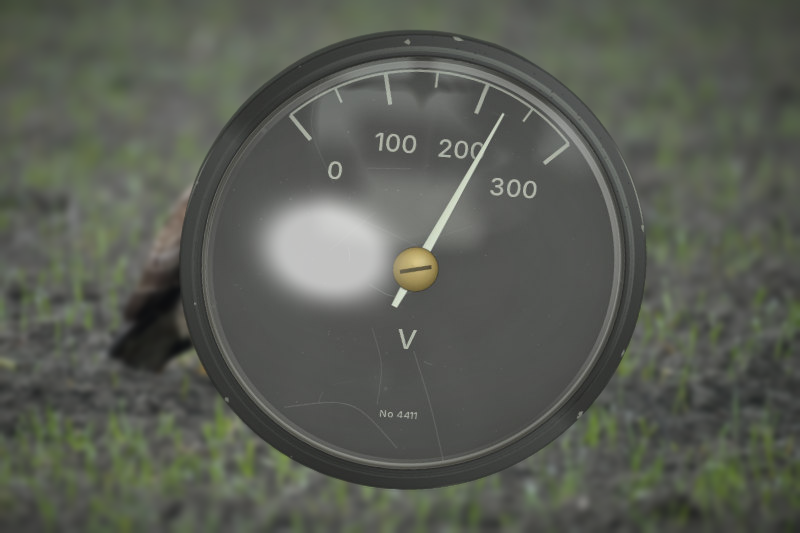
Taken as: 225
